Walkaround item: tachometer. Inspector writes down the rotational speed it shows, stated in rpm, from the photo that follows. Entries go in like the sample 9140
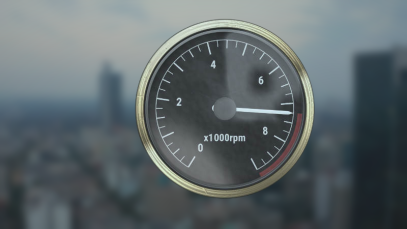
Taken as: 7250
